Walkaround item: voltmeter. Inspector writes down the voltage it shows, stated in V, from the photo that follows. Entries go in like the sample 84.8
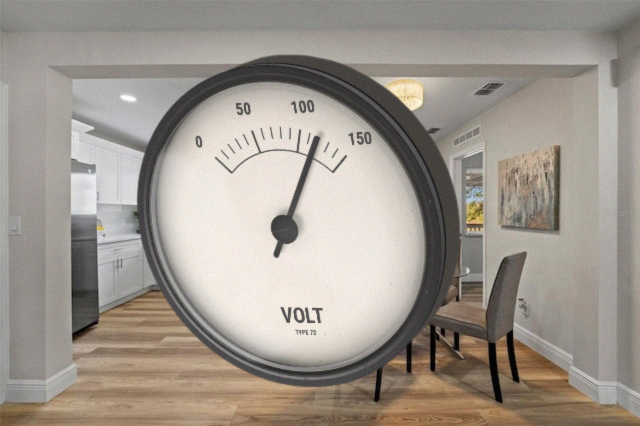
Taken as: 120
